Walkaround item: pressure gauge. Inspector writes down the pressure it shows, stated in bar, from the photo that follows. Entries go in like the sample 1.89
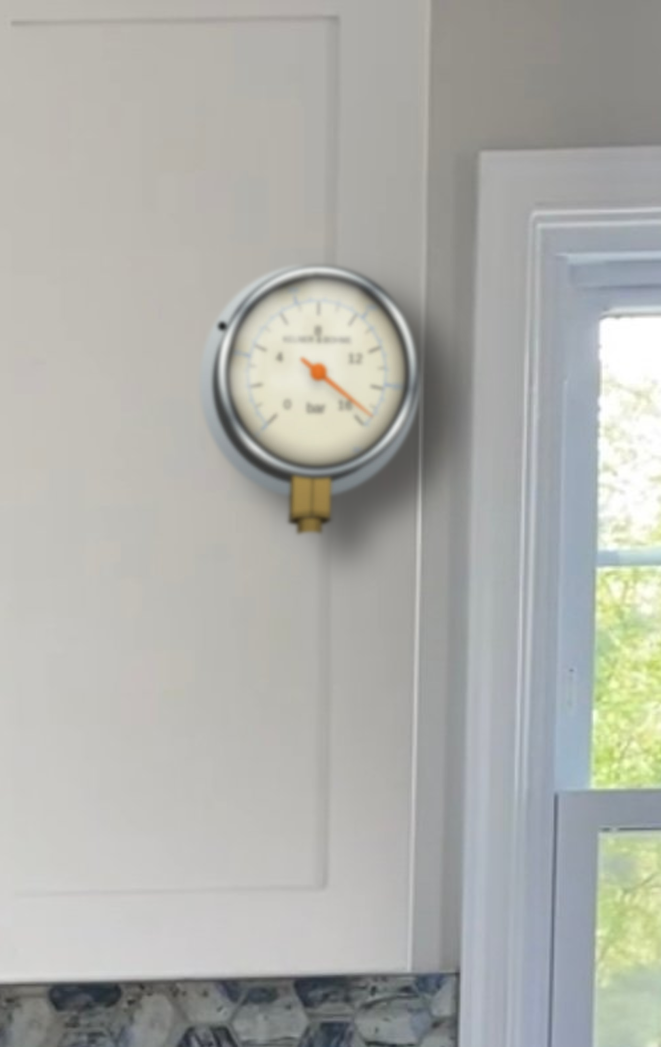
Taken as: 15.5
